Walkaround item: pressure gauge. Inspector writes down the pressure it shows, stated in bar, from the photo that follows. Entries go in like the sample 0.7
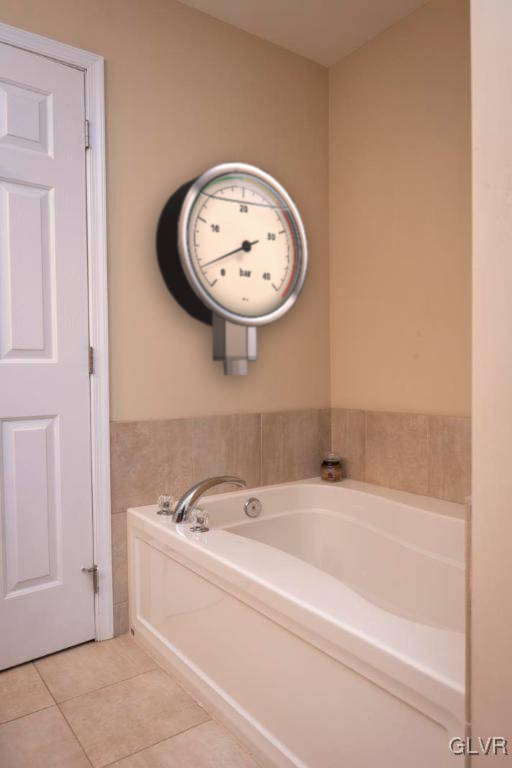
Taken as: 3
